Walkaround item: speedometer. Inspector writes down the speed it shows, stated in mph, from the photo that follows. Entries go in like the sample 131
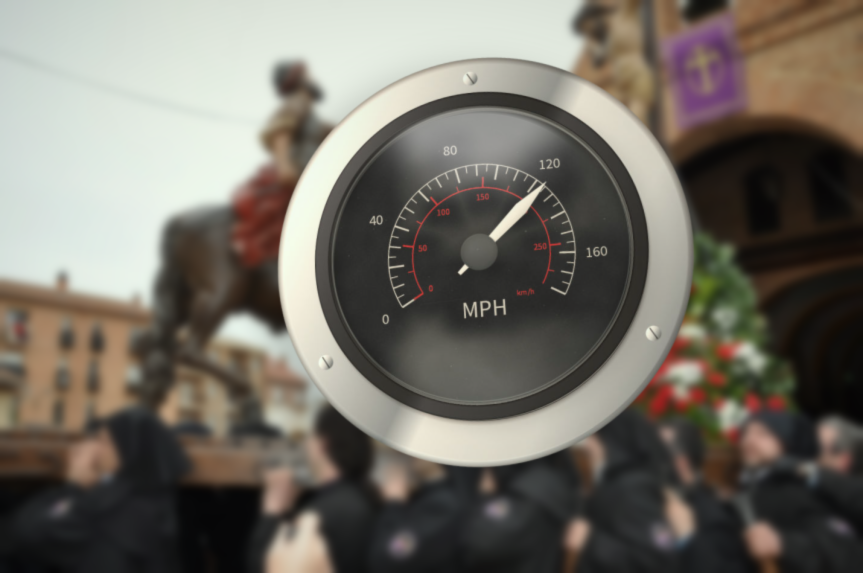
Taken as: 125
